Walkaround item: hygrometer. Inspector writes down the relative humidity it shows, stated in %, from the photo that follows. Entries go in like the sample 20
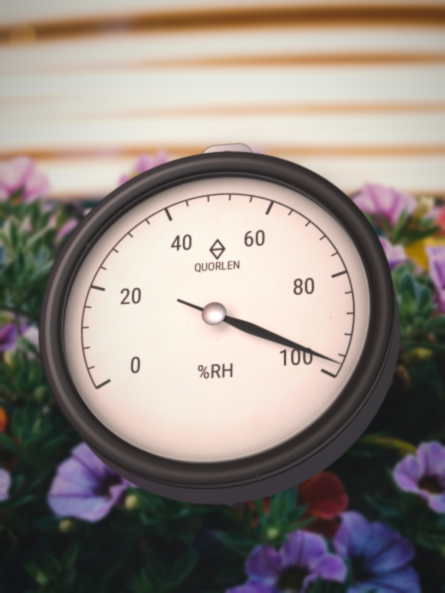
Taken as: 98
